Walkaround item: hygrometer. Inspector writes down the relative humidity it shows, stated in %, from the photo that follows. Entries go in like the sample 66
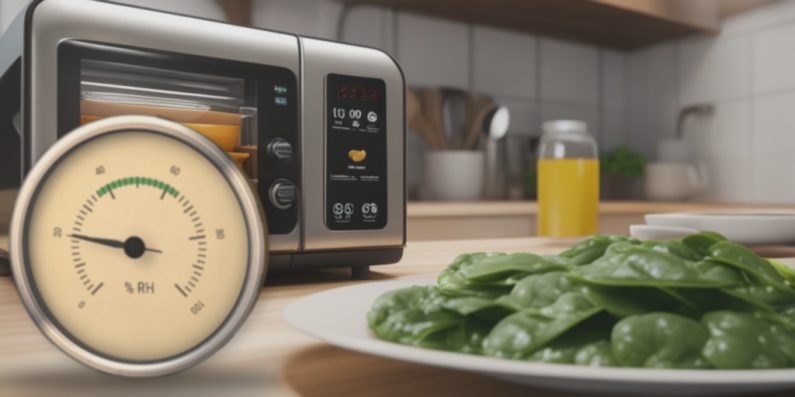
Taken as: 20
